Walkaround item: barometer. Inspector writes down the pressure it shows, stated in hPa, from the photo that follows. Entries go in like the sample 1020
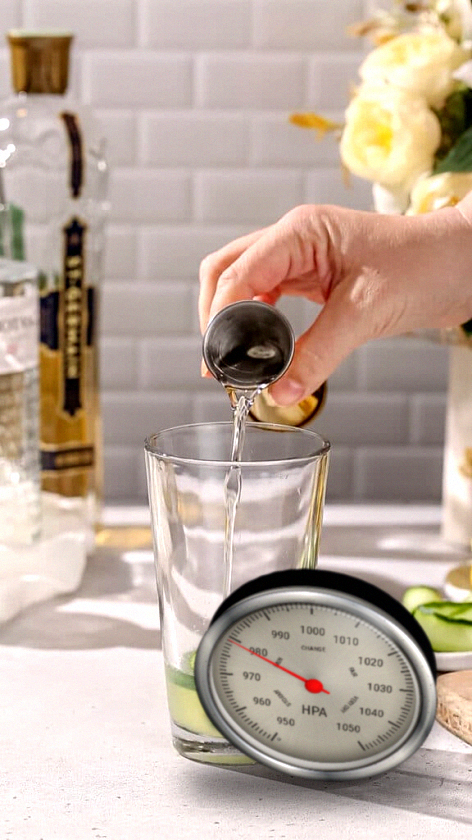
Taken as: 980
